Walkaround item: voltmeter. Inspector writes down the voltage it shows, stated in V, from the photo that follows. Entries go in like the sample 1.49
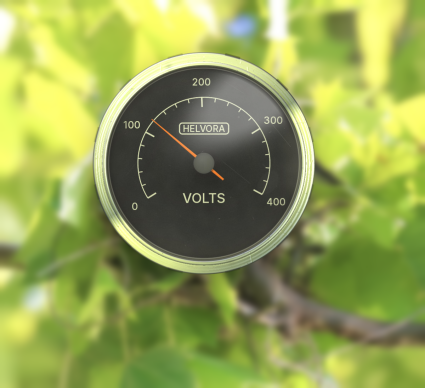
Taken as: 120
